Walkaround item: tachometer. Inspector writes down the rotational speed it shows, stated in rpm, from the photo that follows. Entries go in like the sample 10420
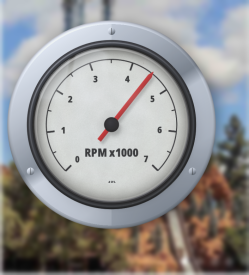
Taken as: 4500
